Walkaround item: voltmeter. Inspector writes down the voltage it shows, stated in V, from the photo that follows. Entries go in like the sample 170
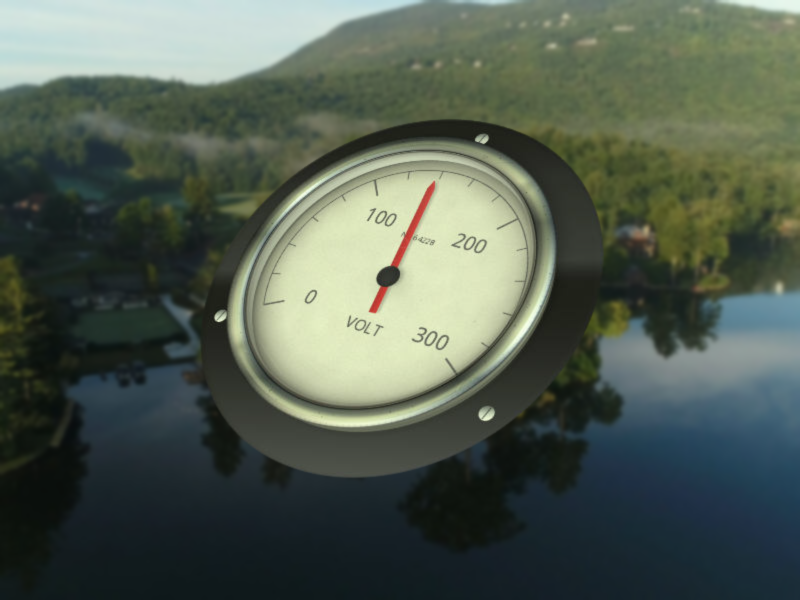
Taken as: 140
